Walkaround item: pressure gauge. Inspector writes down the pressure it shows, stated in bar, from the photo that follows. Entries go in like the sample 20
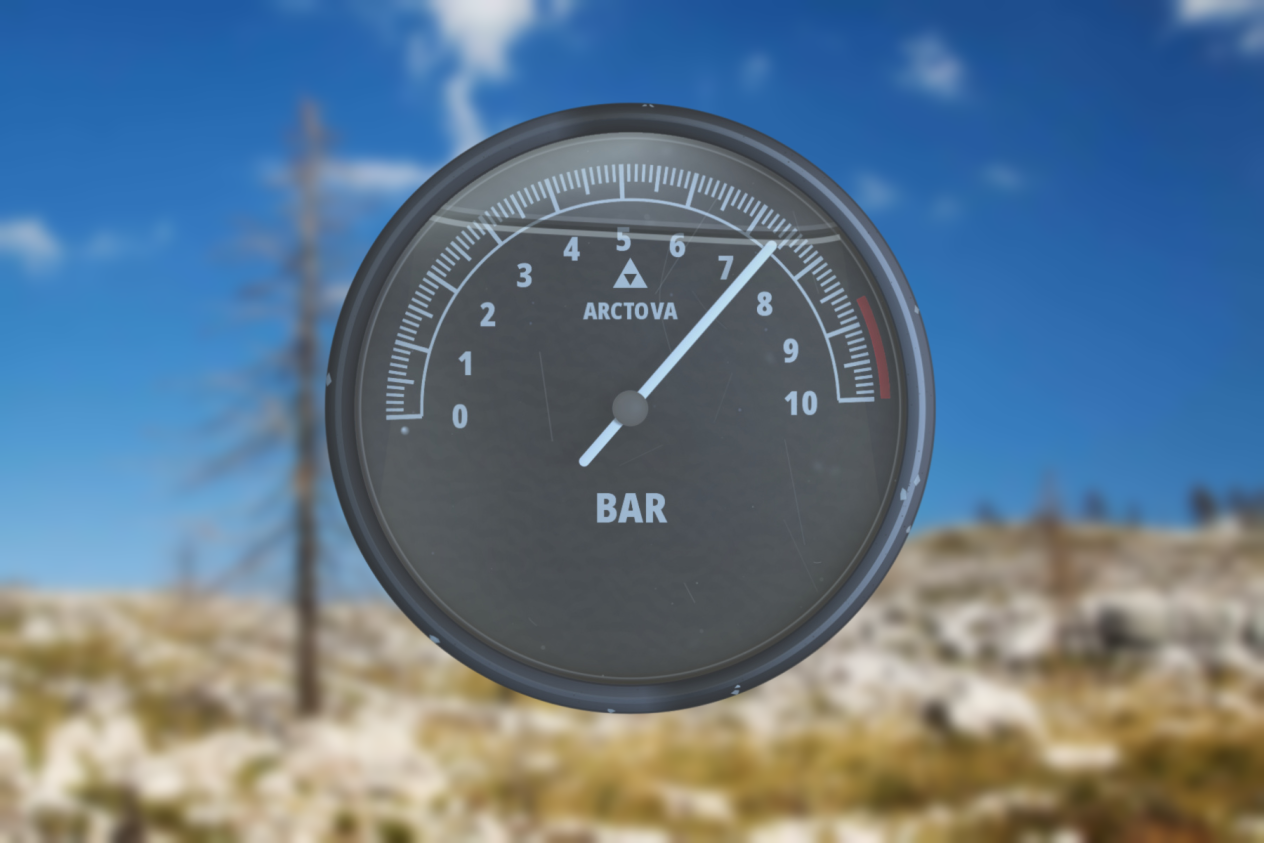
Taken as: 7.4
